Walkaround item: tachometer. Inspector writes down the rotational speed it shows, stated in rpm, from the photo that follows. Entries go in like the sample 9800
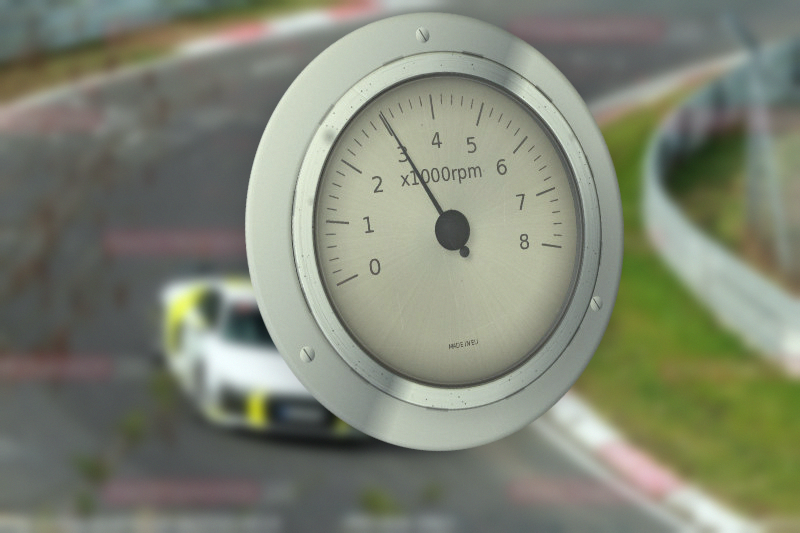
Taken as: 3000
